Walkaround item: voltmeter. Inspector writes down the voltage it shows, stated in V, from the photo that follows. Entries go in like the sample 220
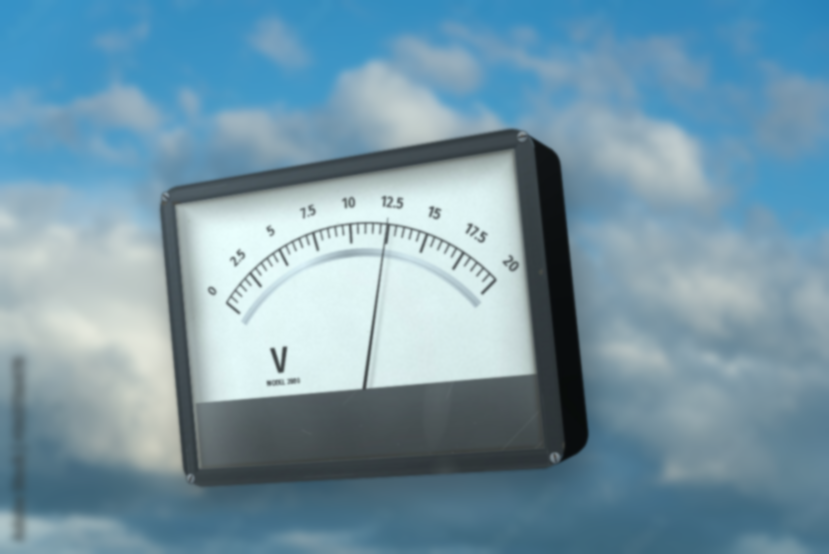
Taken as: 12.5
